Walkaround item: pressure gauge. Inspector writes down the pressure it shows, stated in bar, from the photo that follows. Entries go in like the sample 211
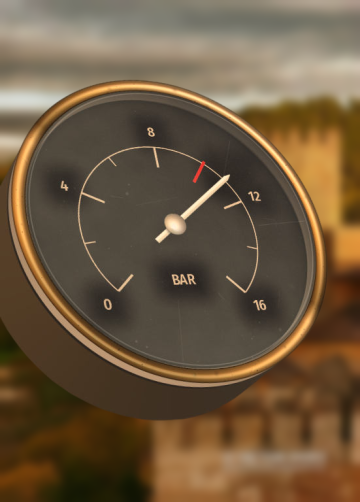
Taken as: 11
